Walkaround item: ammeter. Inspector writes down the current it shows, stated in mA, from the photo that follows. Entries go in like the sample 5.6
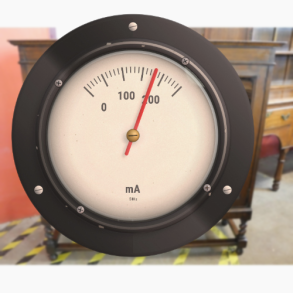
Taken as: 180
